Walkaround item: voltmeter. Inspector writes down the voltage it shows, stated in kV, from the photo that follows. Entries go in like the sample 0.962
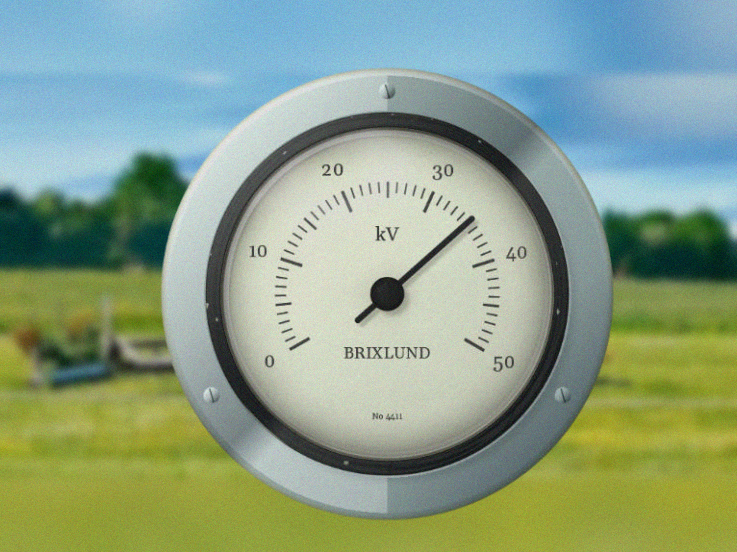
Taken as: 35
